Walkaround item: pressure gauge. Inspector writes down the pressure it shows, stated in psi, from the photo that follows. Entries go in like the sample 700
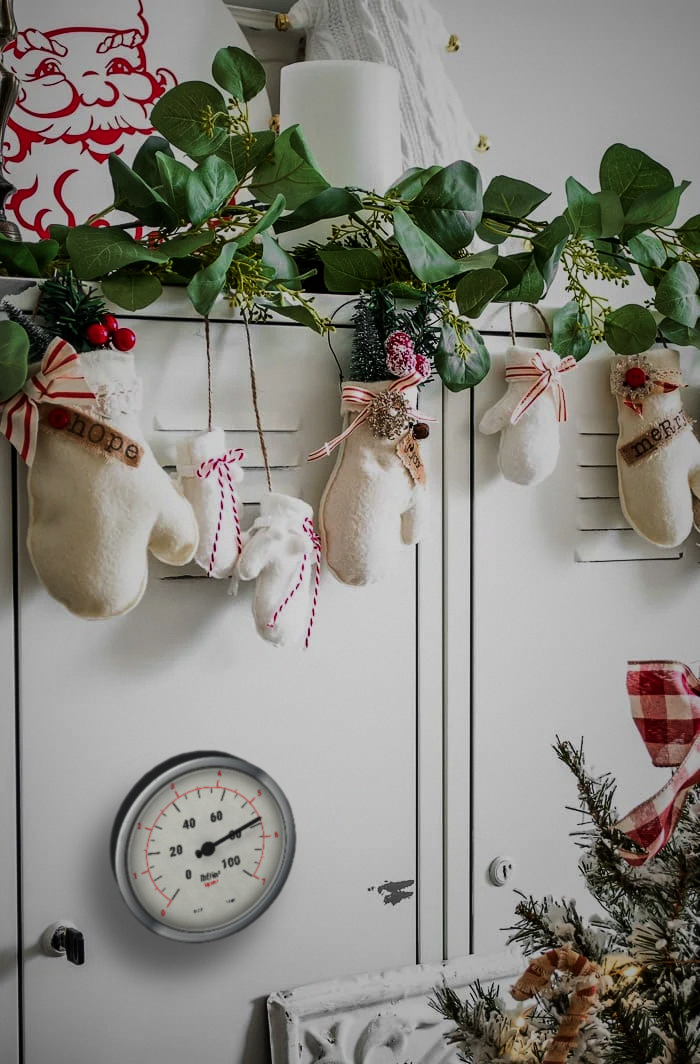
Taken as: 77.5
